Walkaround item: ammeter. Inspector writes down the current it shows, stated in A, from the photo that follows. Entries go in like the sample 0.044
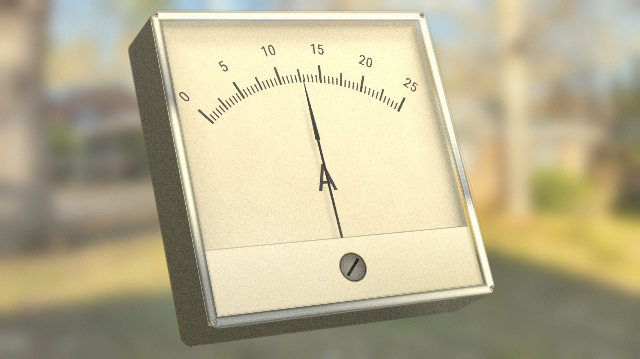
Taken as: 12.5
